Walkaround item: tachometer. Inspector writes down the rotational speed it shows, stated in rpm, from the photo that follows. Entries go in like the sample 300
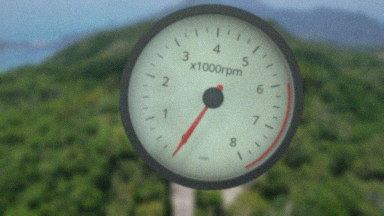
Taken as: 0
